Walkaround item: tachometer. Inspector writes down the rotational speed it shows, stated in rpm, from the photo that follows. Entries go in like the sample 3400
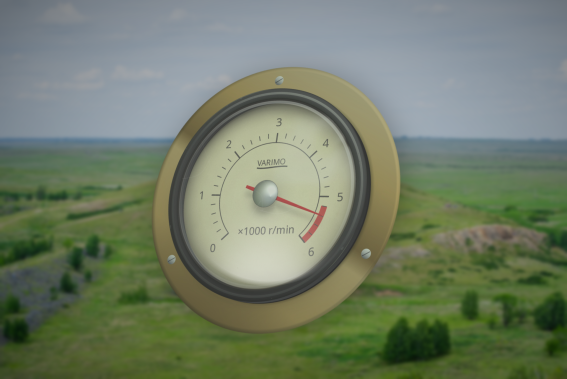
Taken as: 5400
